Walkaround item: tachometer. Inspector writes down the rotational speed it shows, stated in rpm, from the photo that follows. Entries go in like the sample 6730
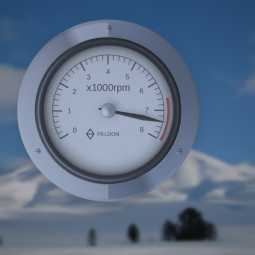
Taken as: 7400
